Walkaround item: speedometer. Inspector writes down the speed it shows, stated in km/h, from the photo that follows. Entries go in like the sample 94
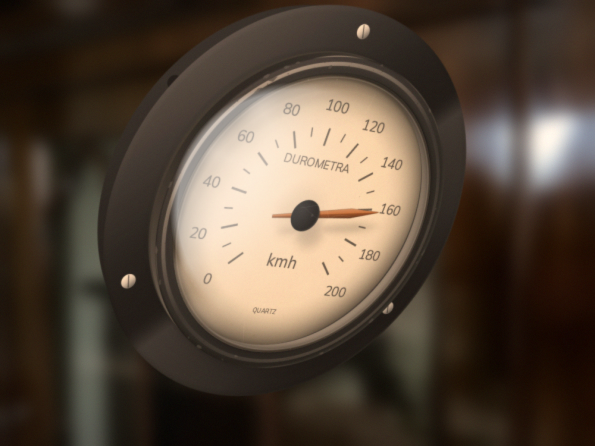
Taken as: 160
